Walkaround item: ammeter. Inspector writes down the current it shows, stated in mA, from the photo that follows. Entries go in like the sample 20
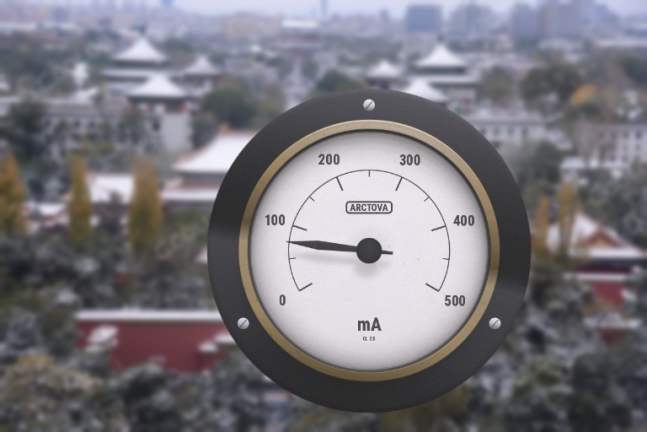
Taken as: 75
